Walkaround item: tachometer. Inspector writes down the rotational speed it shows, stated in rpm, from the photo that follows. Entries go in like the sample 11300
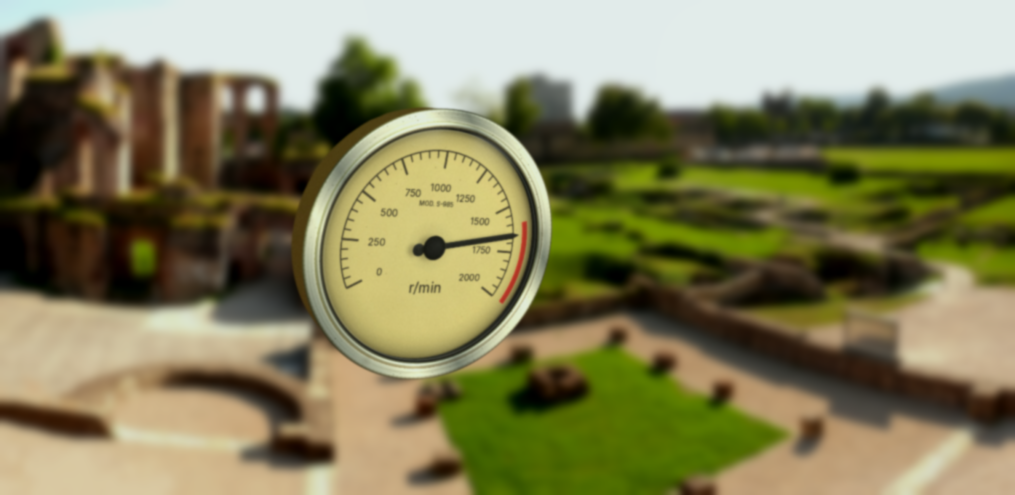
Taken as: 1650
